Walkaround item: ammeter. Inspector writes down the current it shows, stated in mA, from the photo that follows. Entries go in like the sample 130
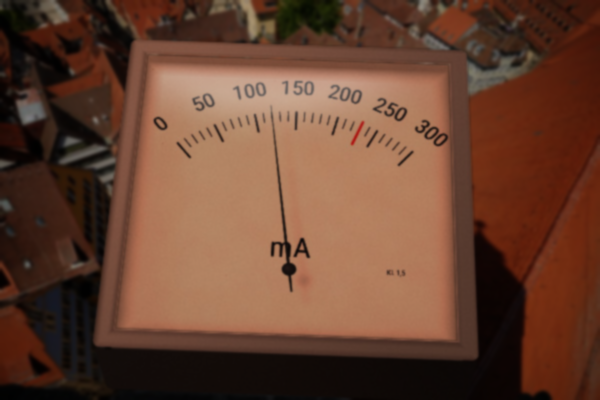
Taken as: 120
